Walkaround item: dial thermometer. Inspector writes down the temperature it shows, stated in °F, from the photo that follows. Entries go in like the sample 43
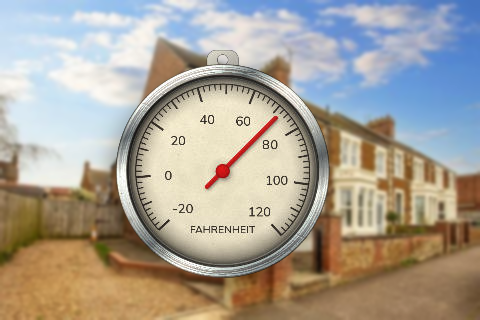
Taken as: 72
